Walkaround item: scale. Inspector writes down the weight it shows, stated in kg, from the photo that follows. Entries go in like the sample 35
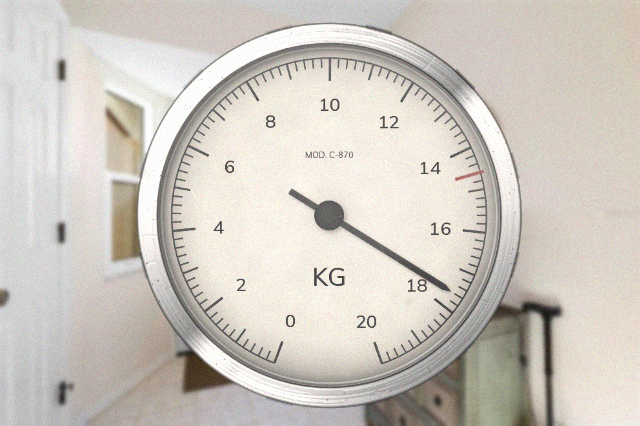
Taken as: 17.6
